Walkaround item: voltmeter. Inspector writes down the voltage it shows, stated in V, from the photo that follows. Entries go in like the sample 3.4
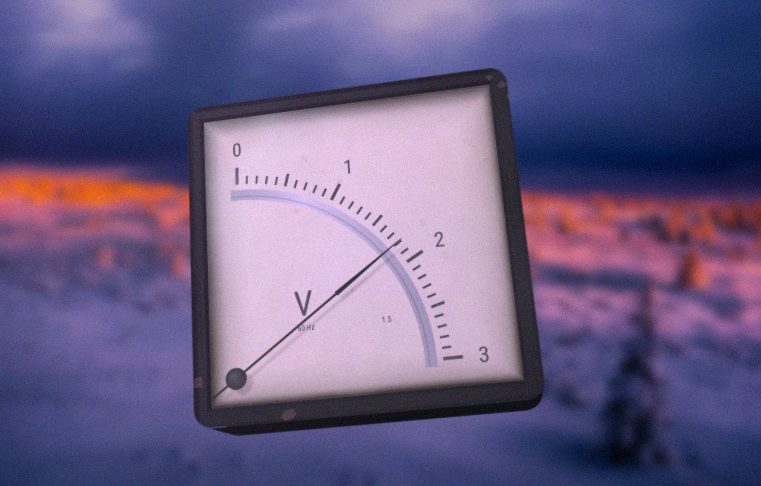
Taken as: 1.8
